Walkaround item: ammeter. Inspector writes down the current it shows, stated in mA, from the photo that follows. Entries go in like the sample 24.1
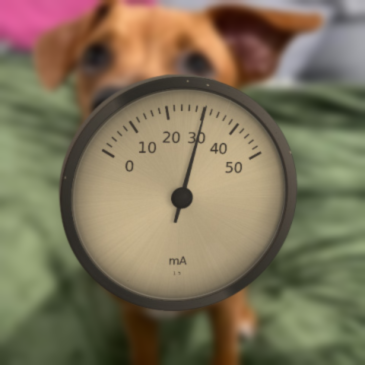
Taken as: 30
